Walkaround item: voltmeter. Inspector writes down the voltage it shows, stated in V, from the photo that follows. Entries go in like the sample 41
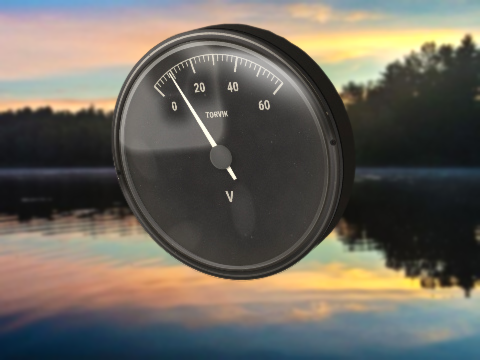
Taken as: 10
